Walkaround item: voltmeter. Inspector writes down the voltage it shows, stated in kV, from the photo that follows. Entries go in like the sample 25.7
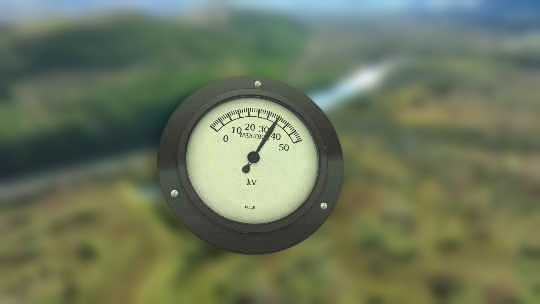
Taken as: 35
